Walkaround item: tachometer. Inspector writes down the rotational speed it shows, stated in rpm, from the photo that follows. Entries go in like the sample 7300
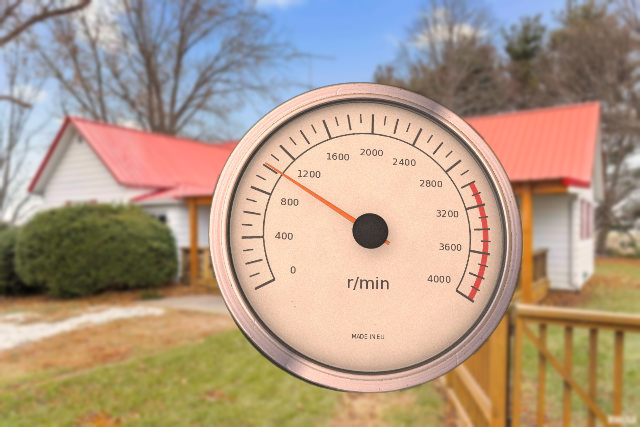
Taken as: 1000
